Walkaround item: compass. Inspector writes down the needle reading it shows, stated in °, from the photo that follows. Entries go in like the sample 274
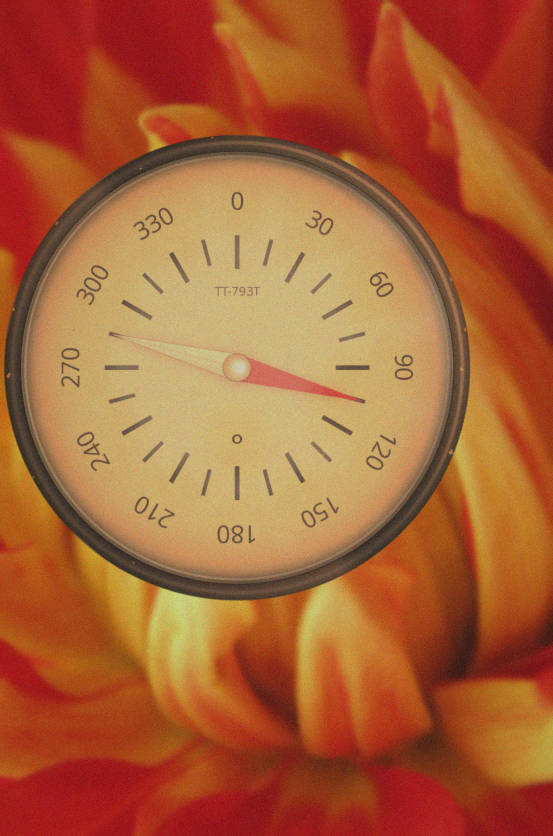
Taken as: 105
